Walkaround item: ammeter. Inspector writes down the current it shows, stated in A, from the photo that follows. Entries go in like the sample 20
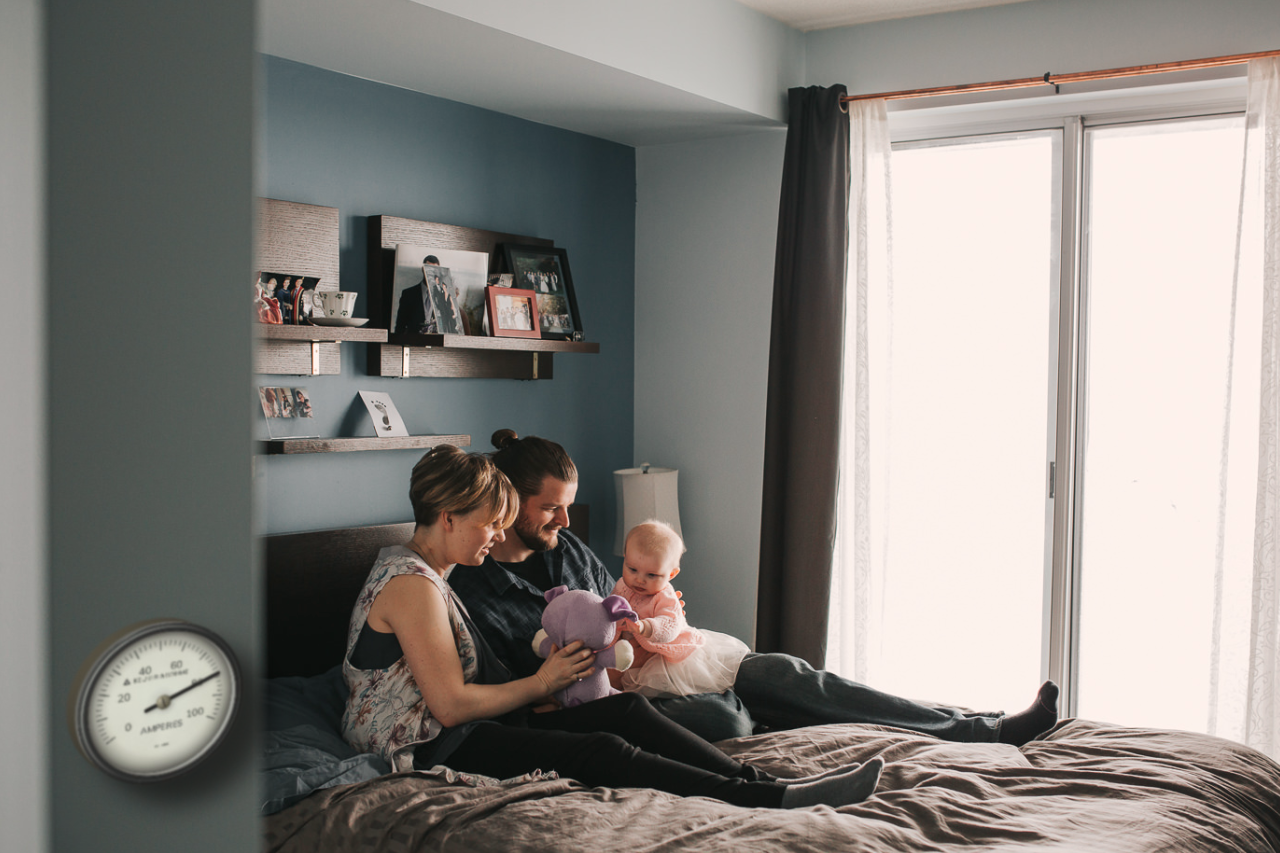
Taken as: 80
